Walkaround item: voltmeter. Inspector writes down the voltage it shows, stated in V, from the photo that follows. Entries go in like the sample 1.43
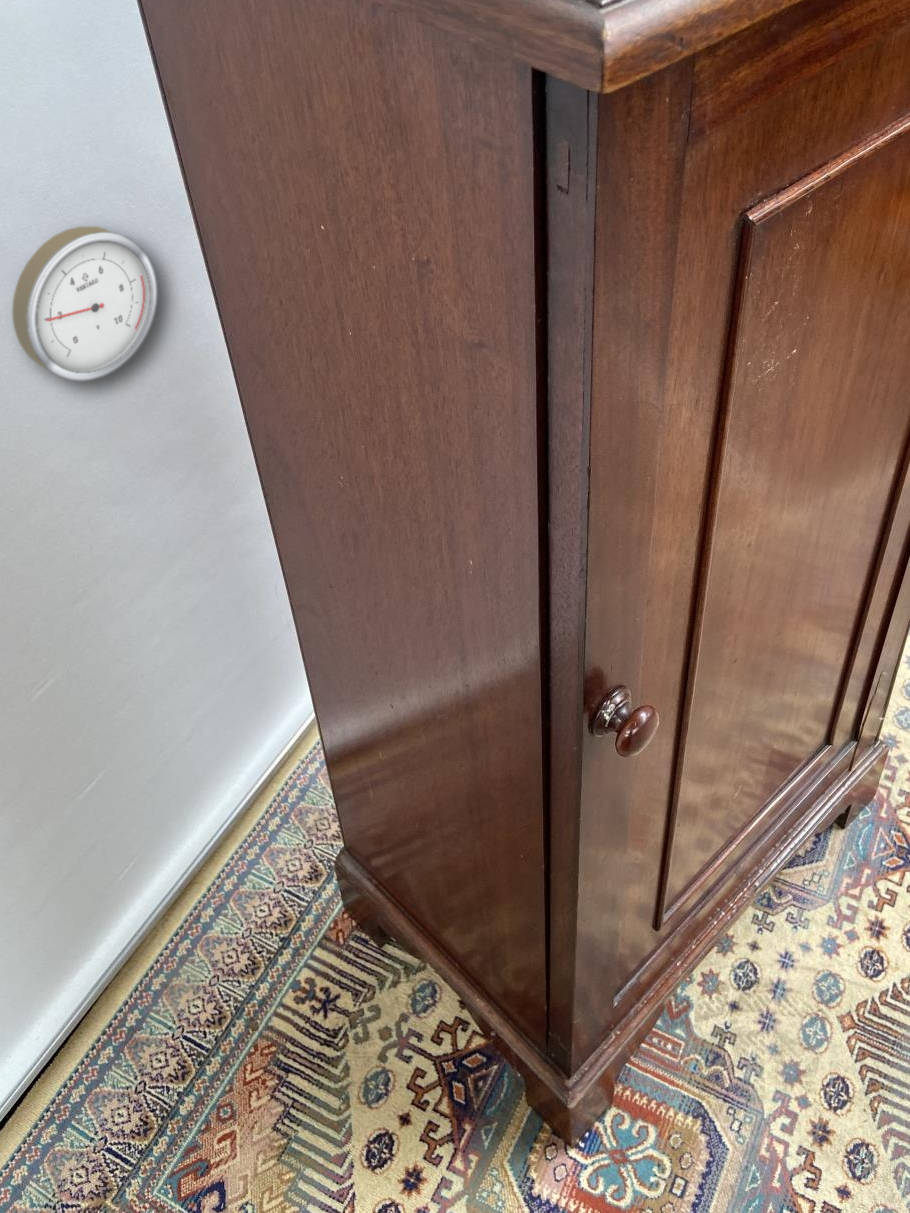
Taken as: 2
